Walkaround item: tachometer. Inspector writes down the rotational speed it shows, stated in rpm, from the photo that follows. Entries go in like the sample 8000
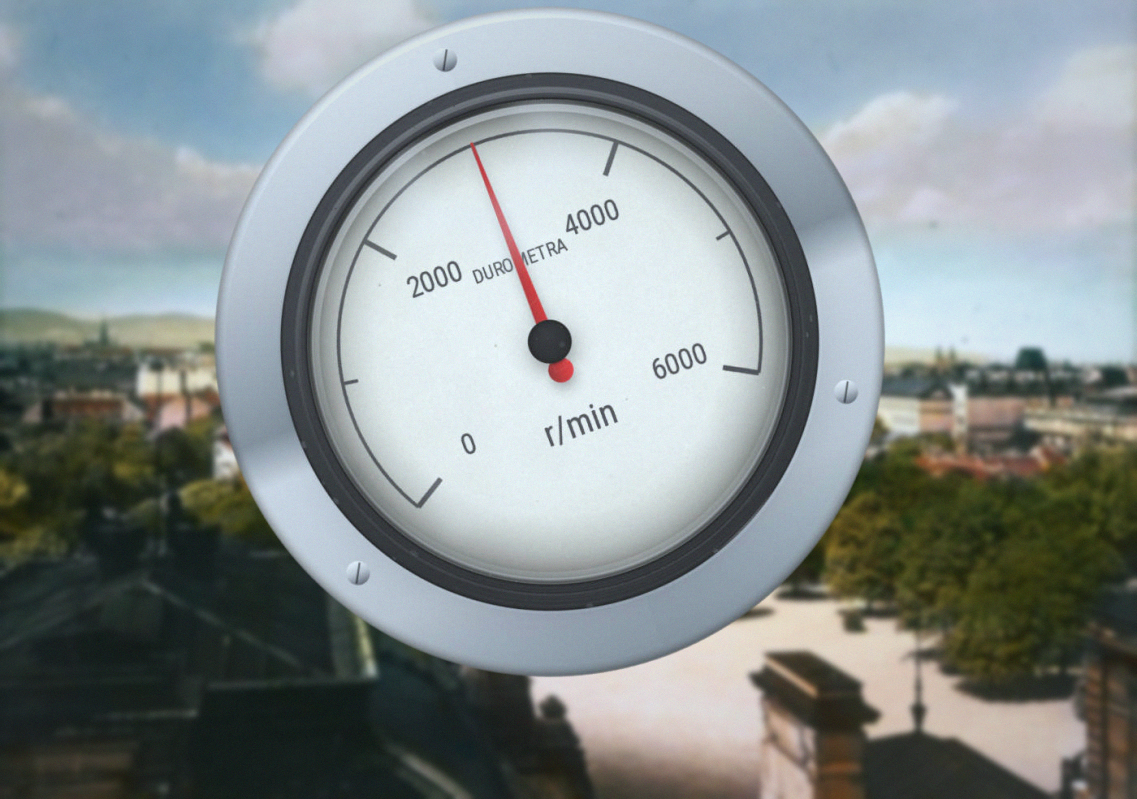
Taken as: 3000
